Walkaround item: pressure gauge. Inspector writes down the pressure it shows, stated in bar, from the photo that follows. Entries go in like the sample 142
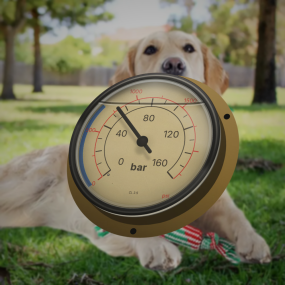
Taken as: 55
